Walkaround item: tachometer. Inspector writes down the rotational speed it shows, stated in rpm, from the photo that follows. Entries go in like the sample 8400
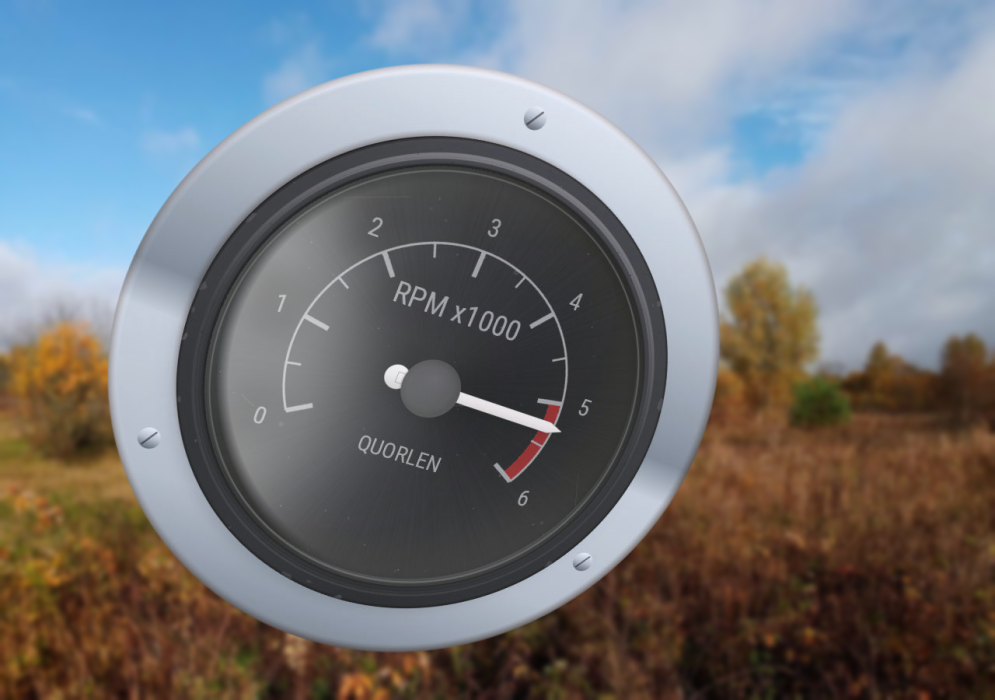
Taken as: 5250
